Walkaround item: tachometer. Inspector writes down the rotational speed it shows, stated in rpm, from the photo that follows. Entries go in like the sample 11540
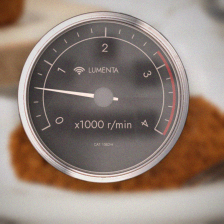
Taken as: 600
